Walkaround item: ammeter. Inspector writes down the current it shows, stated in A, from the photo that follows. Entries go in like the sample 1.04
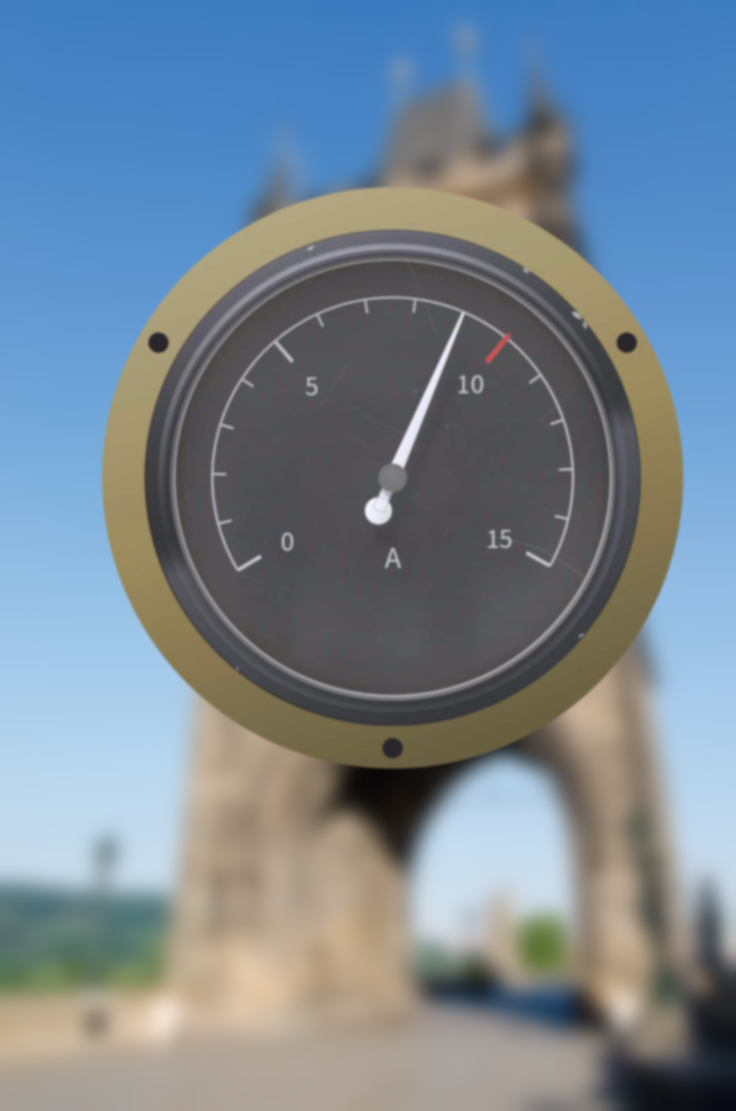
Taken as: 9
